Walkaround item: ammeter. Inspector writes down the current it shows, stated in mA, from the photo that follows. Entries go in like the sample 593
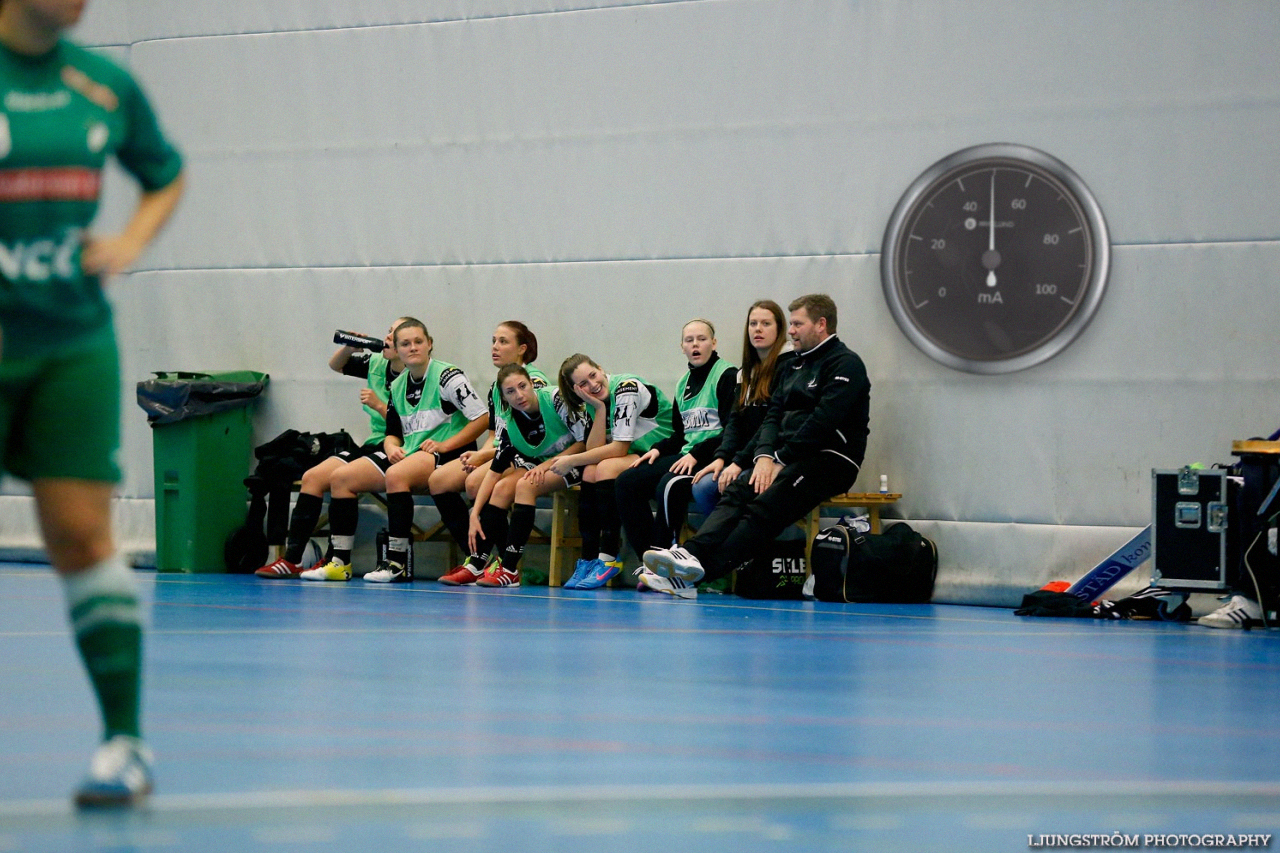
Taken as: 50
